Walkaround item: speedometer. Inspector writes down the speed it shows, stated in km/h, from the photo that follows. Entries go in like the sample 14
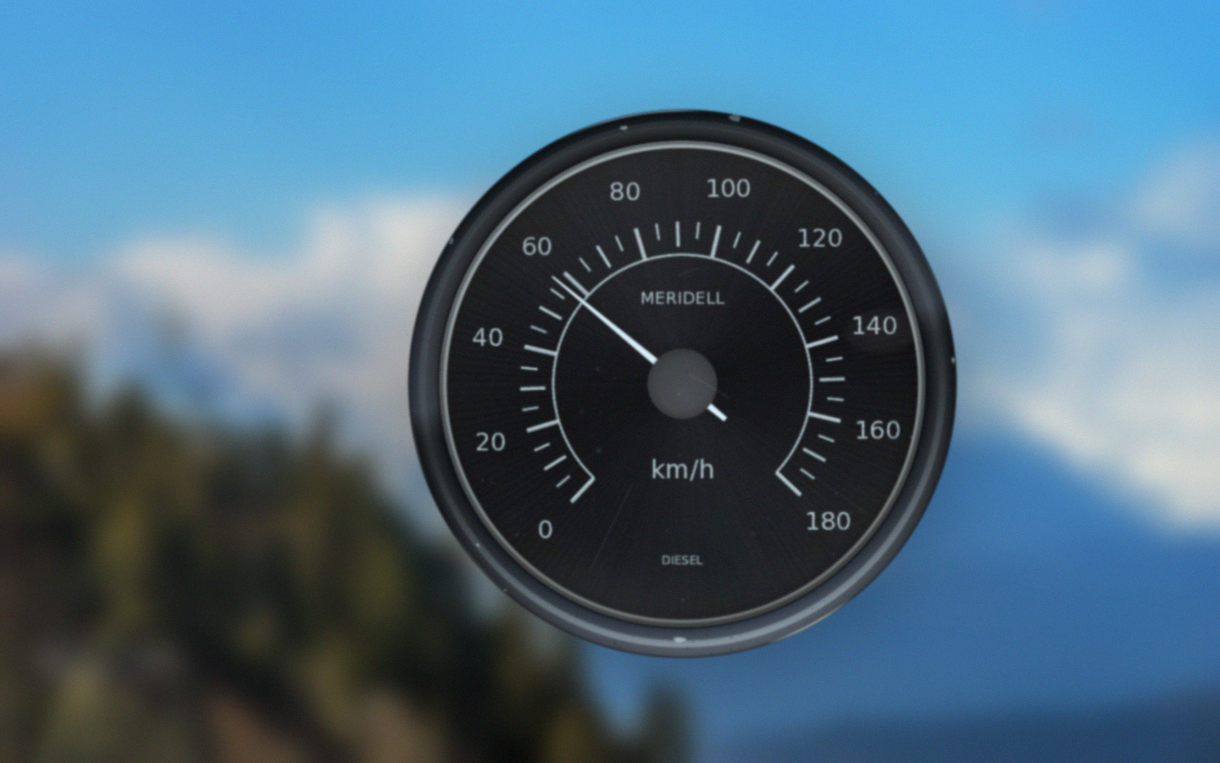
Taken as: 57.5
